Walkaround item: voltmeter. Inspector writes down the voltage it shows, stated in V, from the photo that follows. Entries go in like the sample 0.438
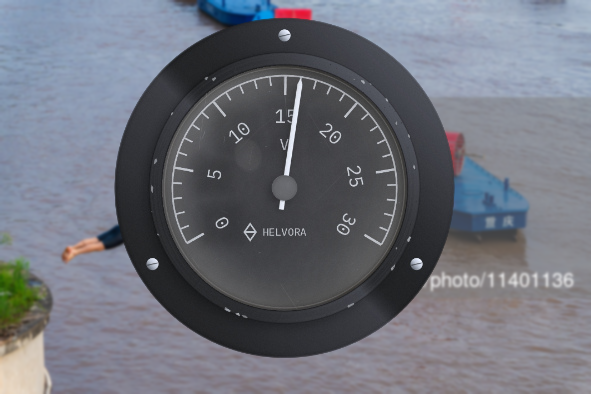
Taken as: 16
